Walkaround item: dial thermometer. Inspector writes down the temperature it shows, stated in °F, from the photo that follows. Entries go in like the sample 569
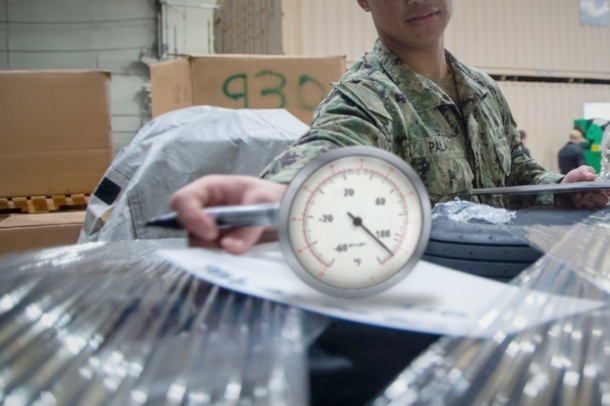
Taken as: 110
